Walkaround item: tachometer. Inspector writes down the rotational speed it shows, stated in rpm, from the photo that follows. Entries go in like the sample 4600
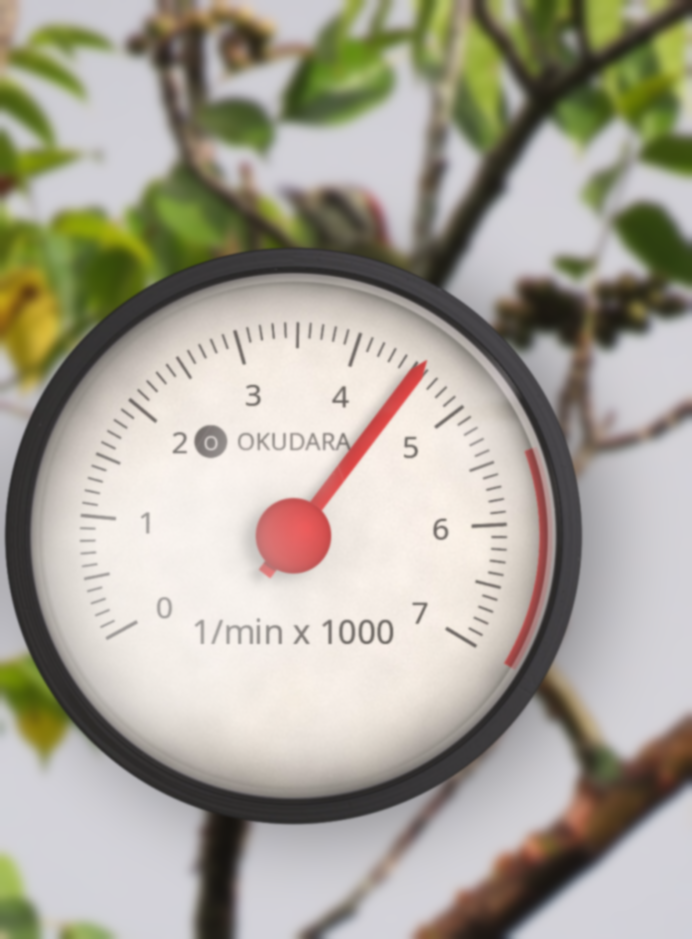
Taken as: 4550
